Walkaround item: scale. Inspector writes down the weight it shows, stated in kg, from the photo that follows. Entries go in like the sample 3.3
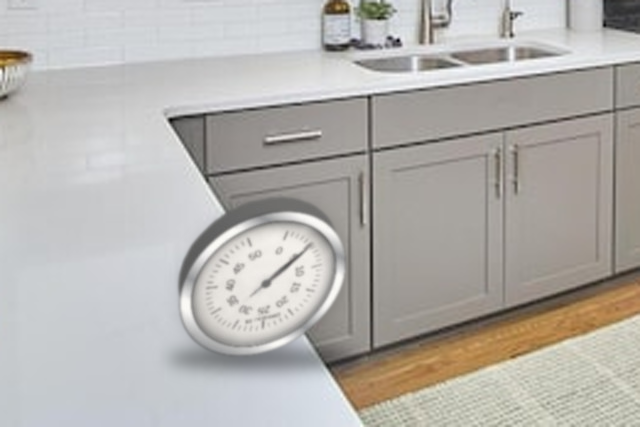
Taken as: 5
